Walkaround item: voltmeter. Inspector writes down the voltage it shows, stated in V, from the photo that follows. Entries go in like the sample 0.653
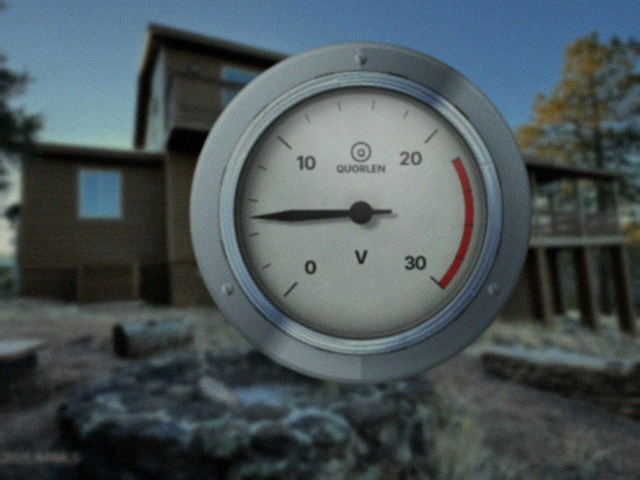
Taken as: 5
